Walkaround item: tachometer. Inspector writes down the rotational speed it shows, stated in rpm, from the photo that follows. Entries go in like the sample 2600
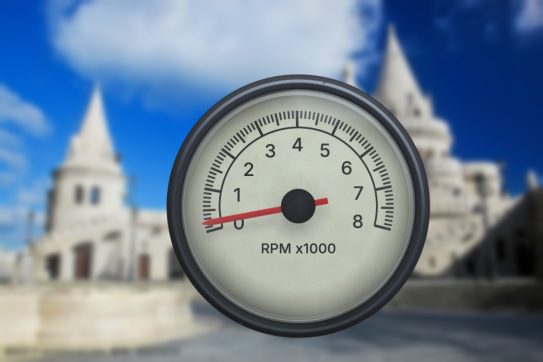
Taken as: 200
